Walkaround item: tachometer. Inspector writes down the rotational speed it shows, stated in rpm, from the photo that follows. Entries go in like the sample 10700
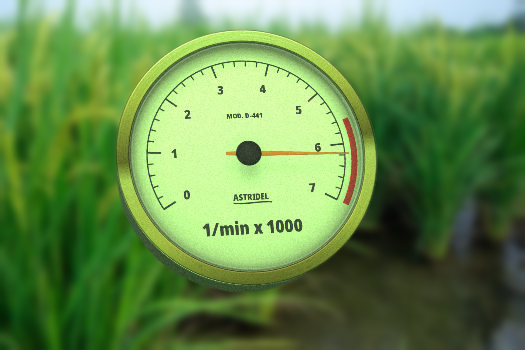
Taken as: 6200
